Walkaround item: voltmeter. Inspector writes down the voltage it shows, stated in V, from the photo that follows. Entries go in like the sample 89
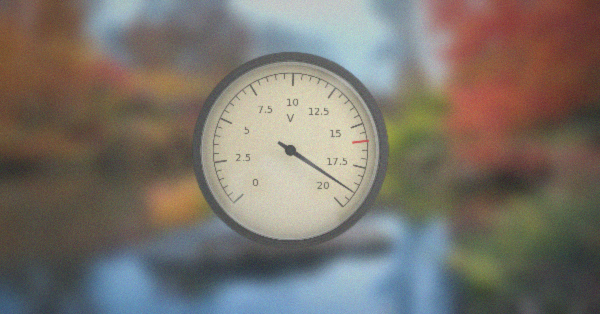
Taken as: 19
